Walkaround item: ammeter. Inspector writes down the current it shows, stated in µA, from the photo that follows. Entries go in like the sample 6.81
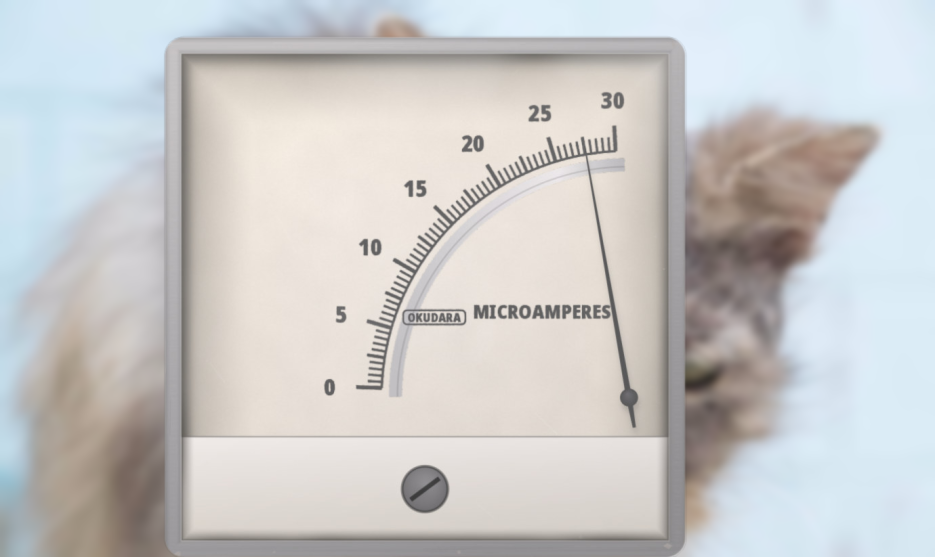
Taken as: 27.5
